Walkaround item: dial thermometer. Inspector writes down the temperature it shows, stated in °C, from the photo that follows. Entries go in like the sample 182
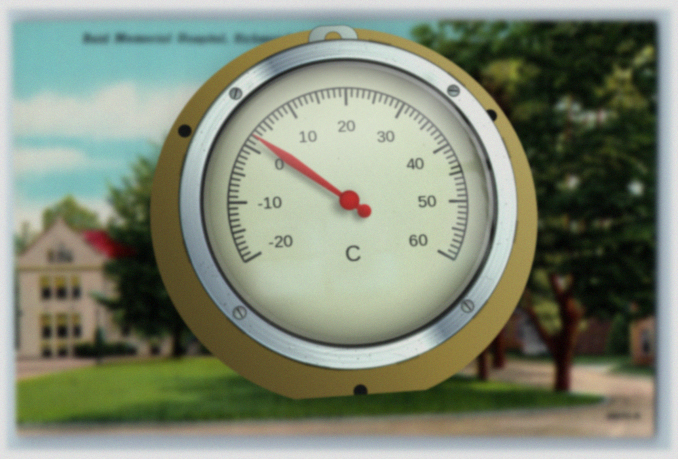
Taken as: 2
